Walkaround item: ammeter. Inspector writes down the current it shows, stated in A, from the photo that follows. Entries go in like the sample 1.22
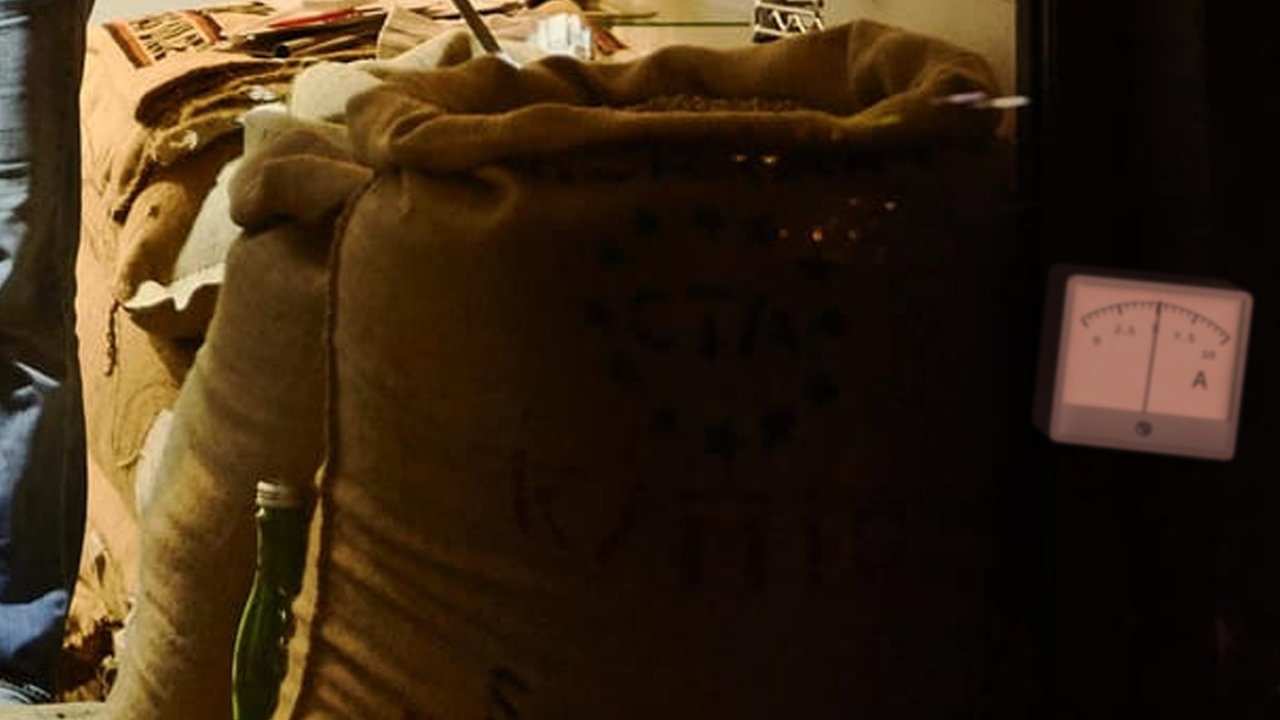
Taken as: 5
